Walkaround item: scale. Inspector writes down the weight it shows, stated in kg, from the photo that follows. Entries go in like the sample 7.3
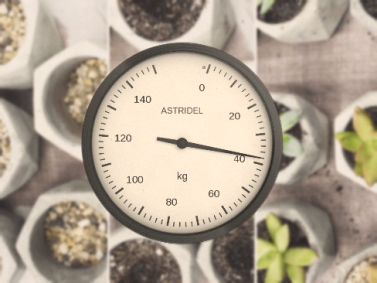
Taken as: 38
